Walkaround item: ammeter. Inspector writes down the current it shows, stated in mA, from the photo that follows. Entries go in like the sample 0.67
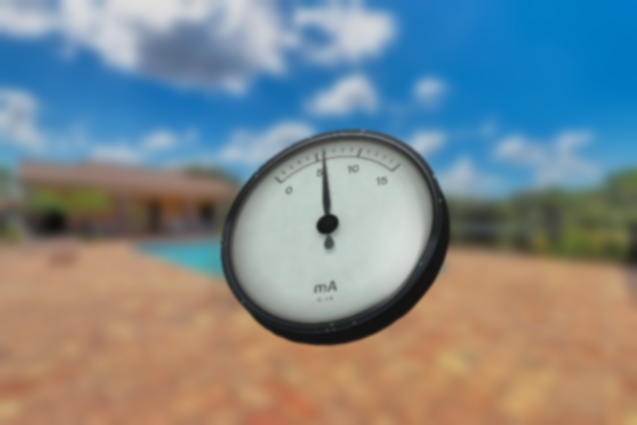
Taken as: 6
